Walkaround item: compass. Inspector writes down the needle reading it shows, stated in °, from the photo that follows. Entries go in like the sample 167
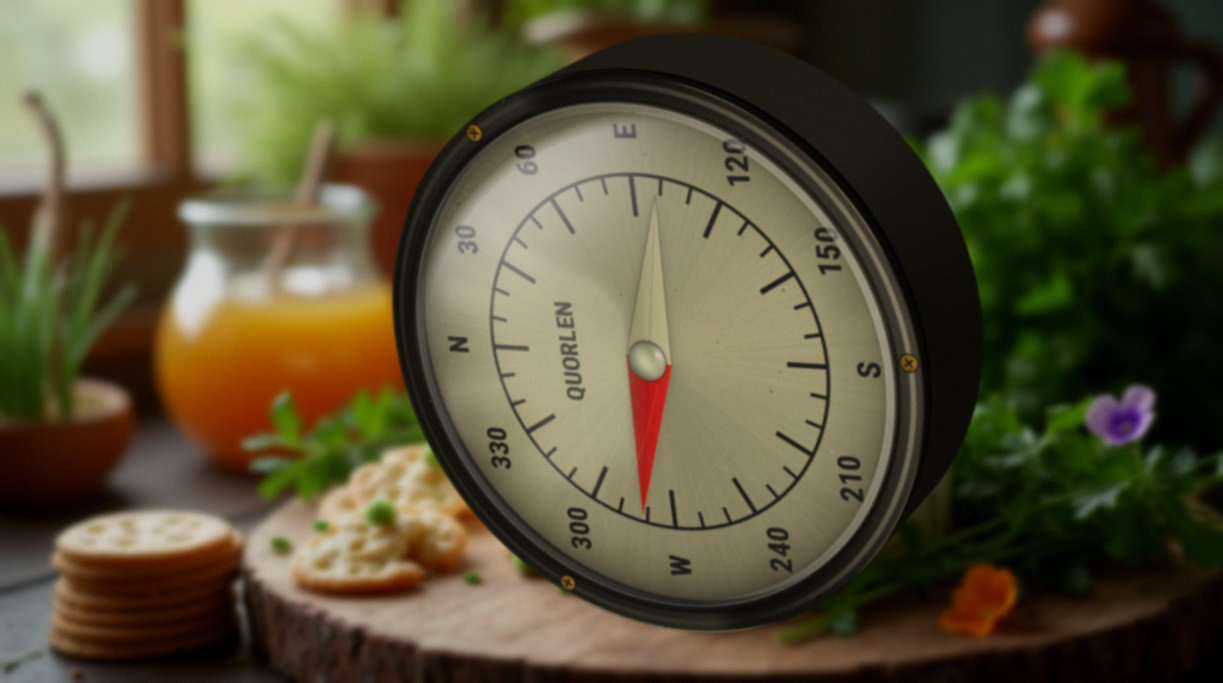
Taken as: 280
